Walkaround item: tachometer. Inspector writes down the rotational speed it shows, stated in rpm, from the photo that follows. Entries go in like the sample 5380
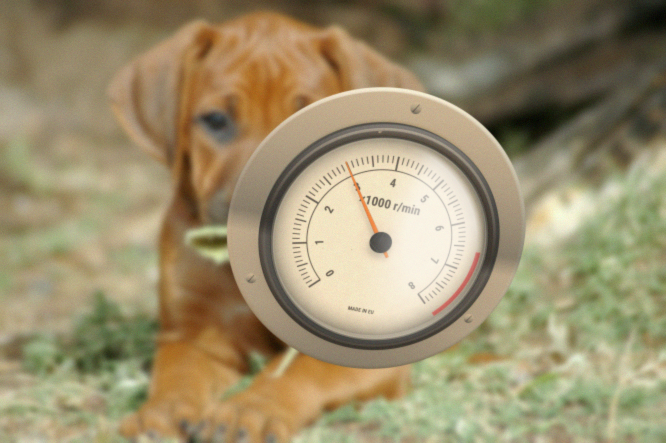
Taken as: 3000
